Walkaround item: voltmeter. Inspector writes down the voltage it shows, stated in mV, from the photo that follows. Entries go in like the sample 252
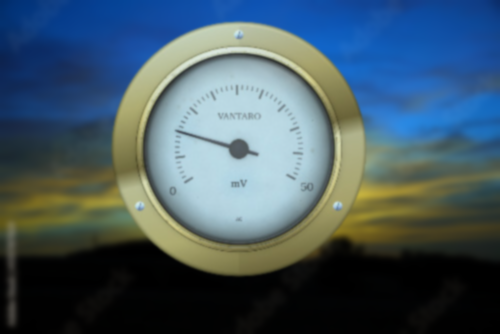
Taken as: 10
